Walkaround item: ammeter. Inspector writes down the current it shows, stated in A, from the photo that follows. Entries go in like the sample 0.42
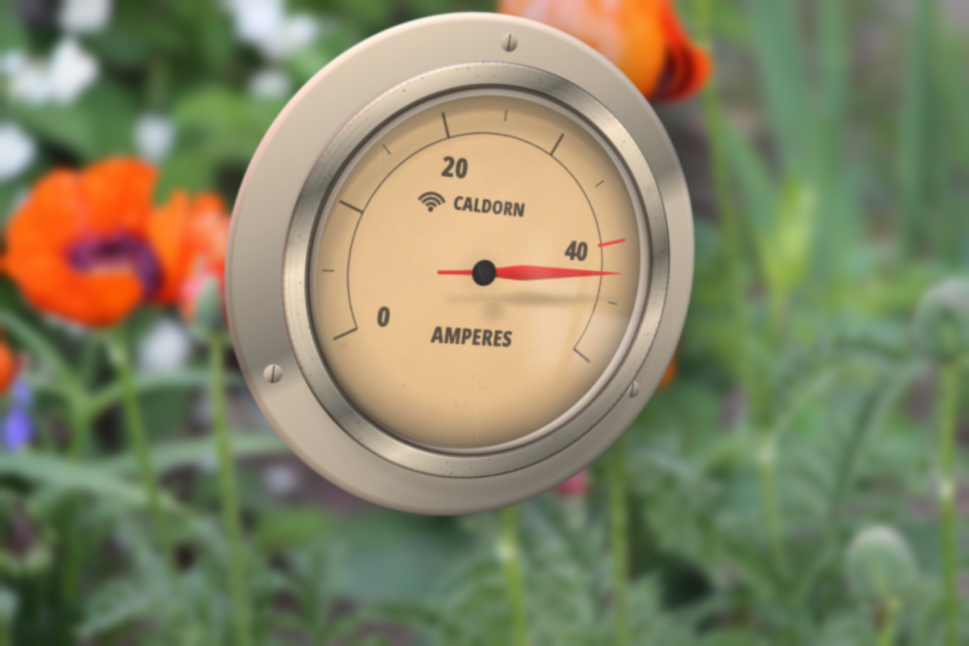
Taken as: 42.5
